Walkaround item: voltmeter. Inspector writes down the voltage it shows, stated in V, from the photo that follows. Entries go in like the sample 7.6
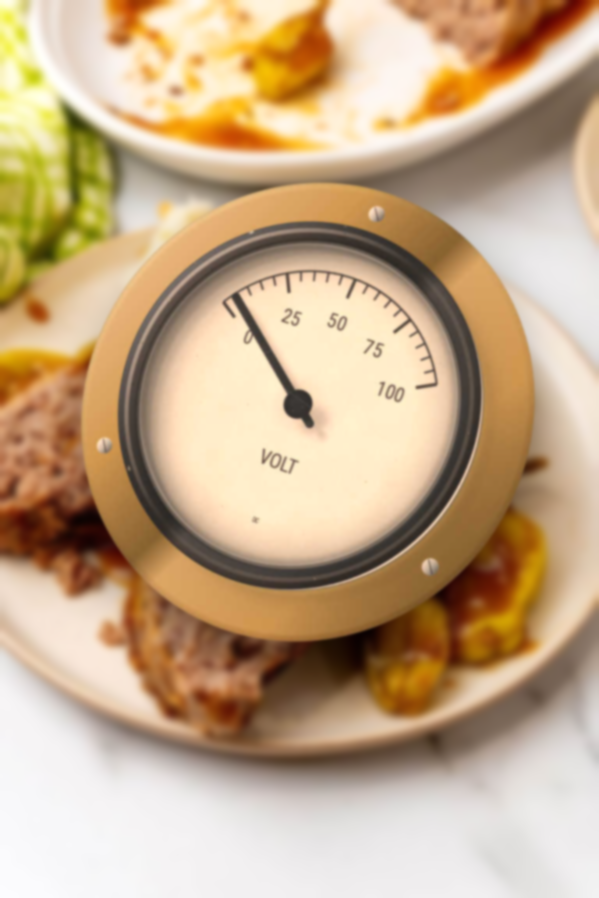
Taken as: 5
